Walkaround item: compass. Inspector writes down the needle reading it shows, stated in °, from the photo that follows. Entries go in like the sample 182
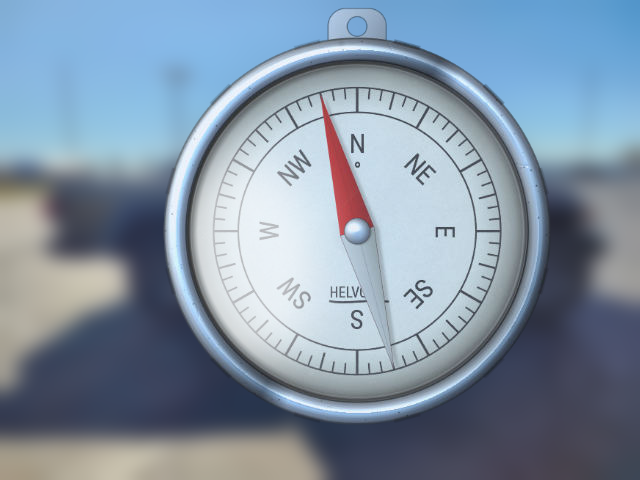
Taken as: 345
